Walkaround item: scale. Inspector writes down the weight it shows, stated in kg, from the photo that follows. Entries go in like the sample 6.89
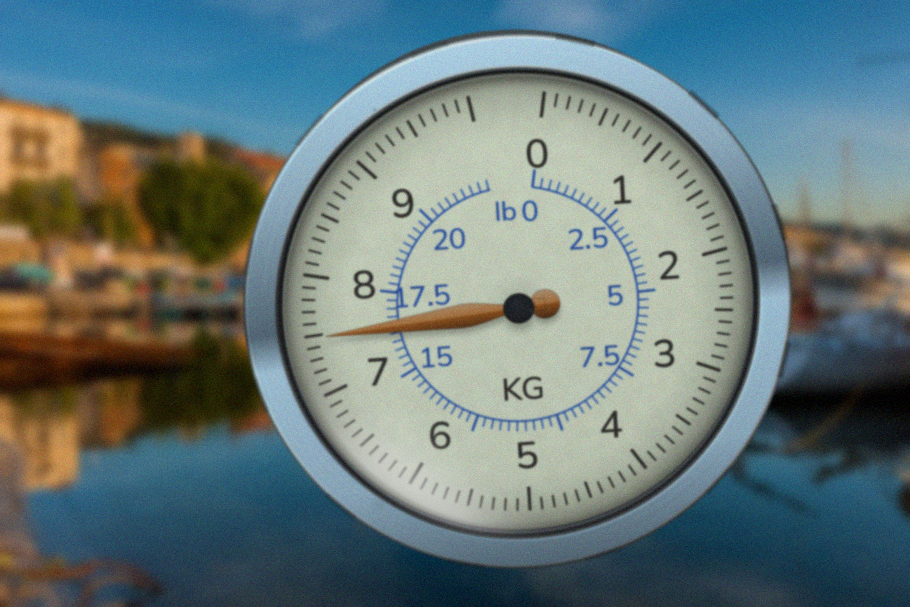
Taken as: 7.5
